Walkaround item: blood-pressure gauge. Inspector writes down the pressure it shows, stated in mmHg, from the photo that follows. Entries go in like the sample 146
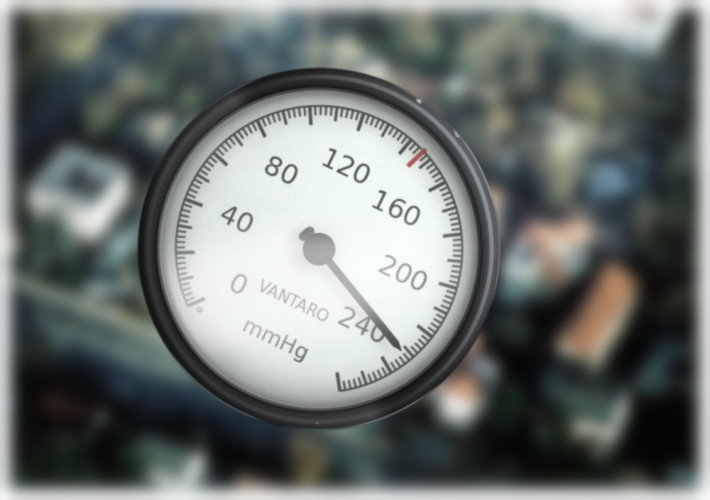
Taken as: 232
